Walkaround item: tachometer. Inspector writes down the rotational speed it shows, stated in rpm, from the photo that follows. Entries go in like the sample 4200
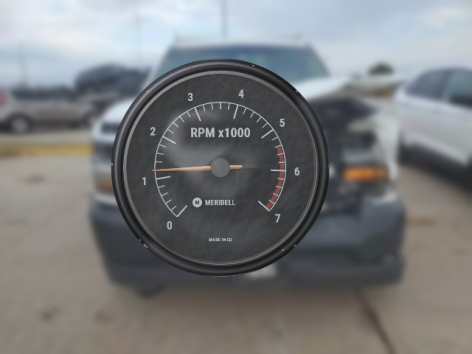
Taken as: 1200
